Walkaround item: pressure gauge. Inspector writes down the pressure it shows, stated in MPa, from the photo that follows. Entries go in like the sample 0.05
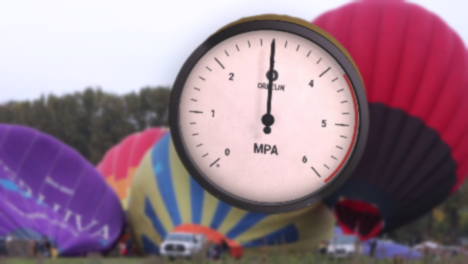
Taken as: 3
